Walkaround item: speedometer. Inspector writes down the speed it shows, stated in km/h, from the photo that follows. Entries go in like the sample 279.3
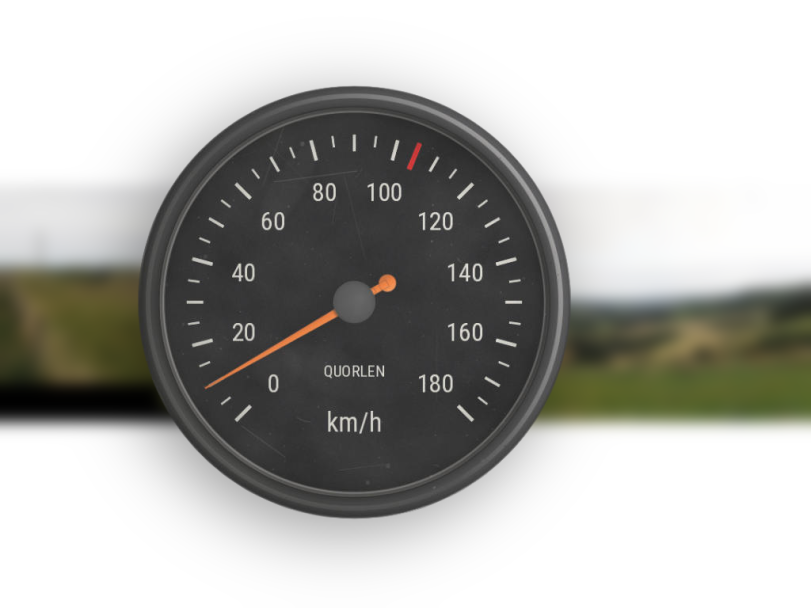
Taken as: 10
